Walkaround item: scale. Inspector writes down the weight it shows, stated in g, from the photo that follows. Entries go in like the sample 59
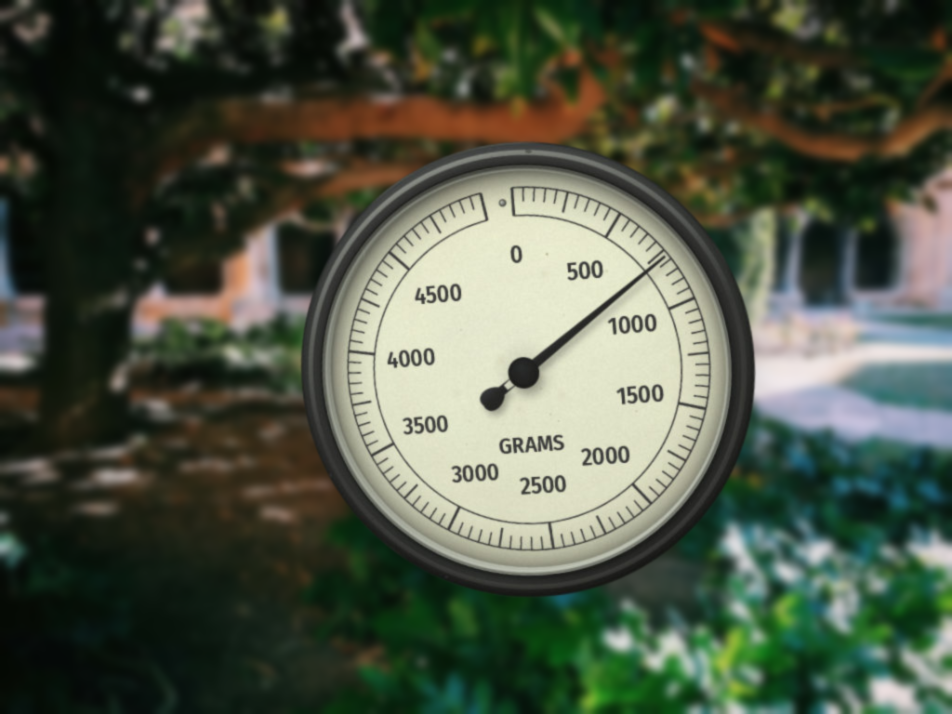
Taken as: 775
